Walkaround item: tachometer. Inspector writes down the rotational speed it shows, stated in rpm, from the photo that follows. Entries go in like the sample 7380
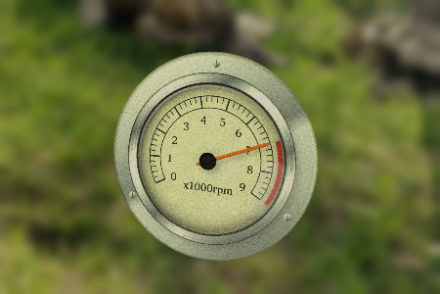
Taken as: 7000
